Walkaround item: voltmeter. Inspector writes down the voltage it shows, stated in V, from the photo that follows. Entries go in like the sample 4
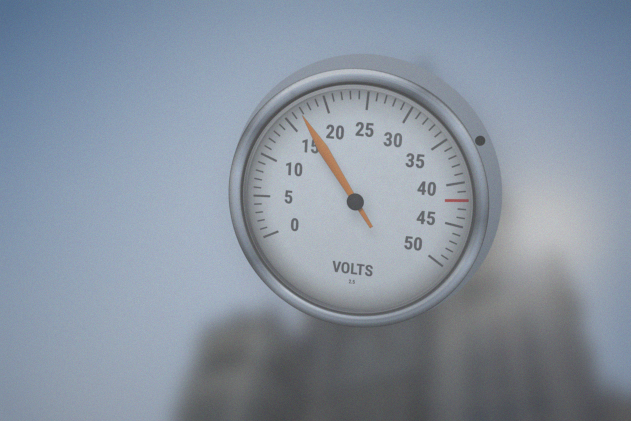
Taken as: 17
